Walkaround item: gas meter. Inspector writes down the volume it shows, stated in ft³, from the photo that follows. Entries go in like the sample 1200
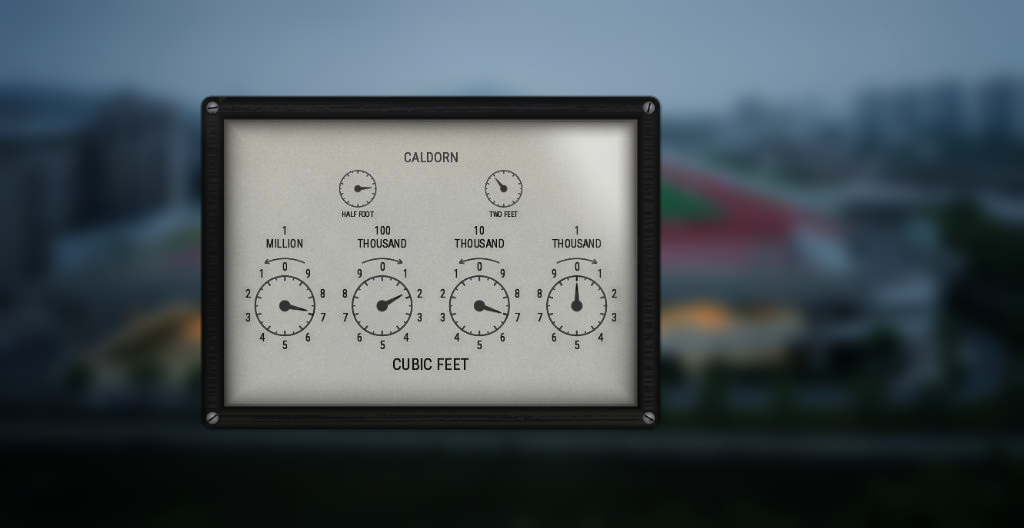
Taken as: 717000
